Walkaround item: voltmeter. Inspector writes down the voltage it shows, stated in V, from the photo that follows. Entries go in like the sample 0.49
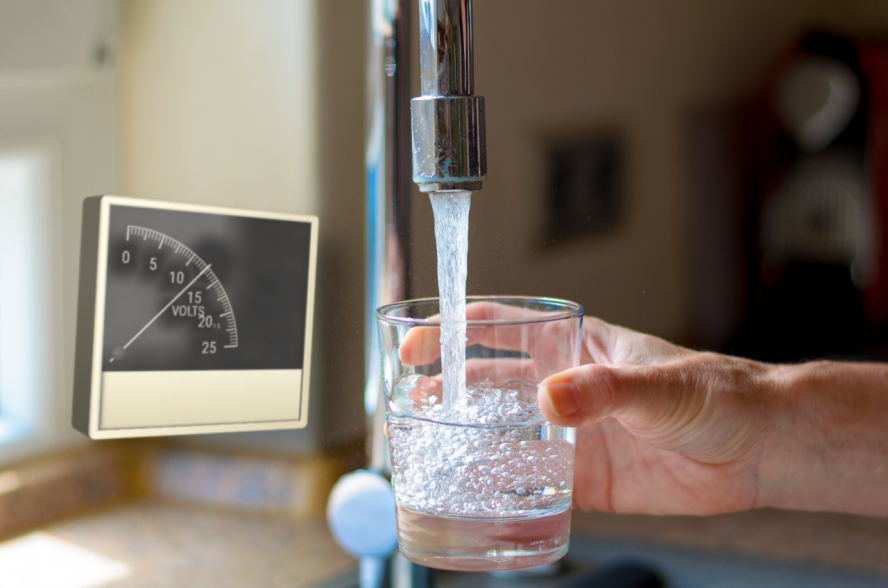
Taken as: 12.5
